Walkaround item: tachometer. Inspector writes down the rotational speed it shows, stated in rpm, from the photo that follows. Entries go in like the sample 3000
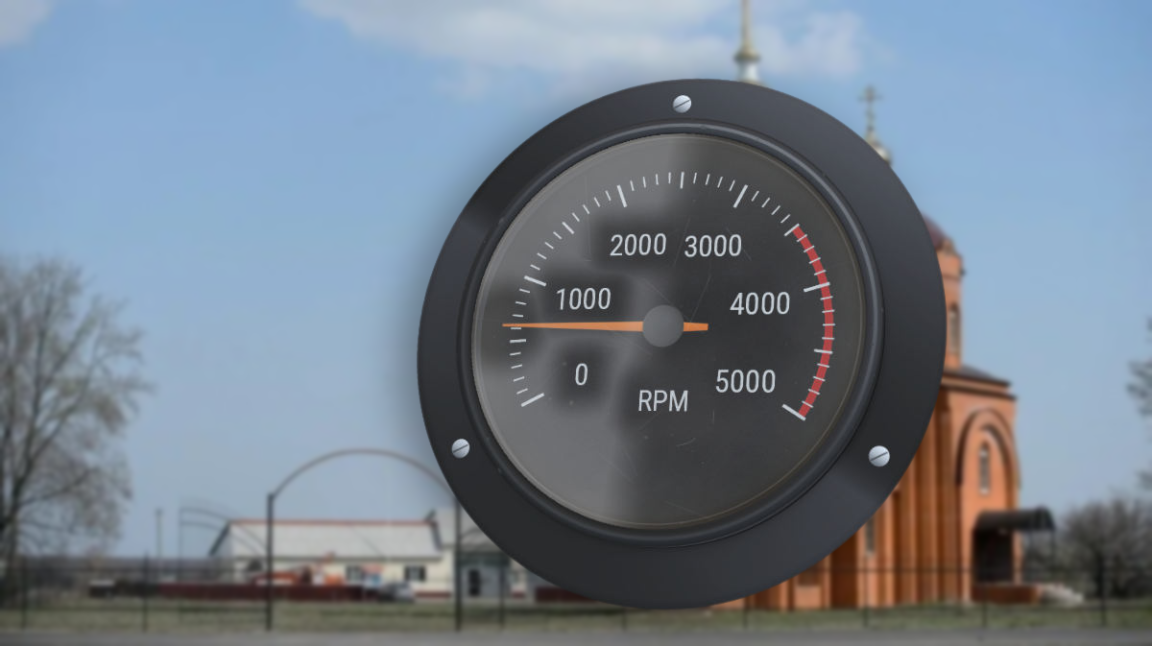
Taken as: 600
